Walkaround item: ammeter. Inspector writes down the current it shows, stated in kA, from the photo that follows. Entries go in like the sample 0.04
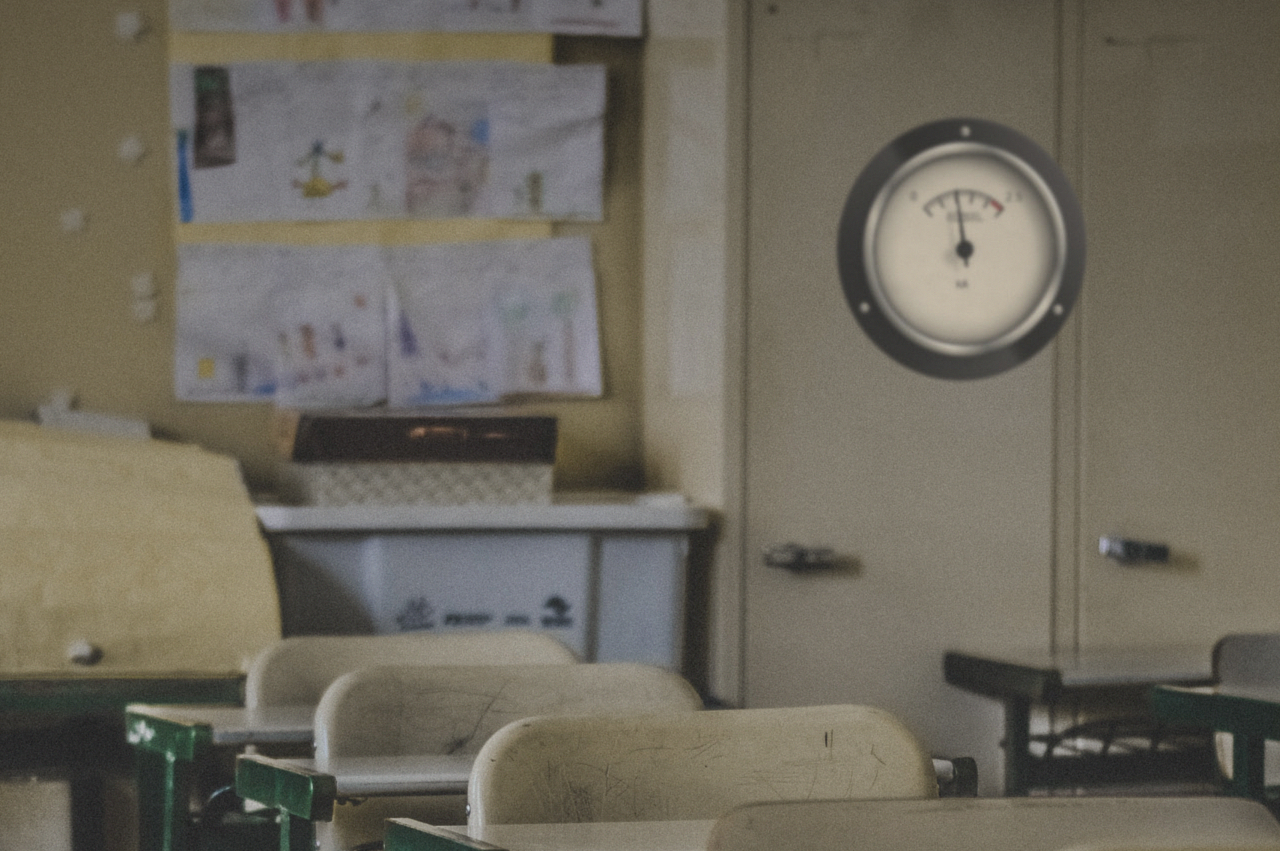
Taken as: 1
